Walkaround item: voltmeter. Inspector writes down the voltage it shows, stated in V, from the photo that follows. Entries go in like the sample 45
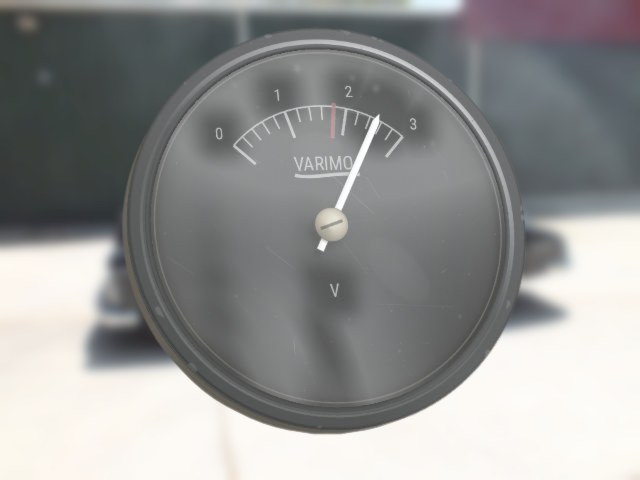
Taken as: 2.5
